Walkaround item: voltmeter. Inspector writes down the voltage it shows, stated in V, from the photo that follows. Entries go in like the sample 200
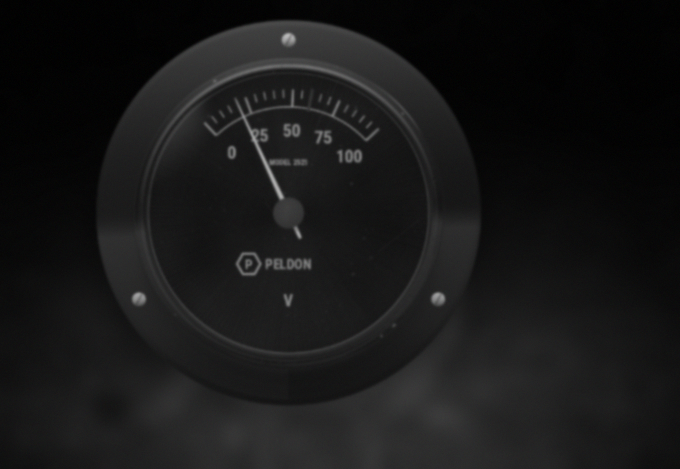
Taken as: 20
